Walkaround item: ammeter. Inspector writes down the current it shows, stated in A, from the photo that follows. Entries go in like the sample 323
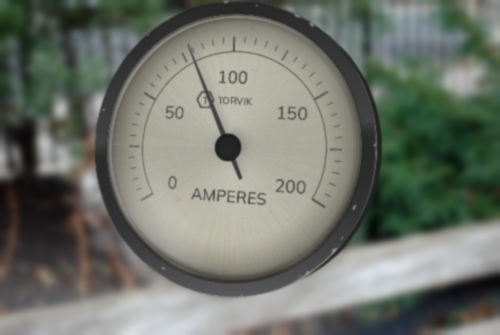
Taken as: 80
